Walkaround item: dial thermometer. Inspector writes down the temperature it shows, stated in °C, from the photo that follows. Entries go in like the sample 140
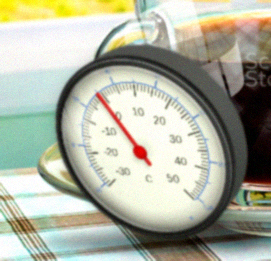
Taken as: 0
